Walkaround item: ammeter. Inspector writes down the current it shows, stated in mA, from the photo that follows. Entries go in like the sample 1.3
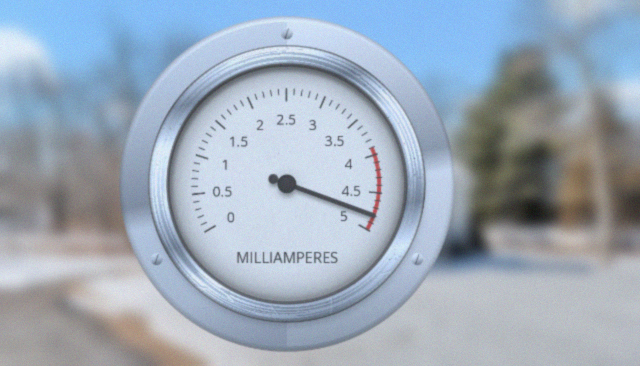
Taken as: 4.8
